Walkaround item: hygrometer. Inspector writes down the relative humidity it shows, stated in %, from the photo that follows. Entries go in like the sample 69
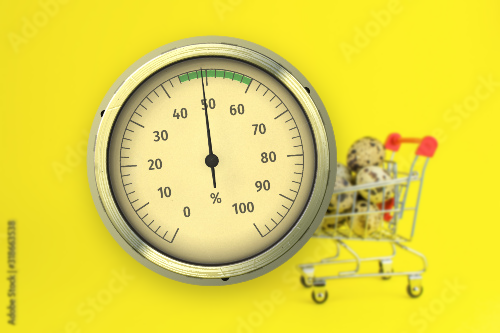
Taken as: 49
